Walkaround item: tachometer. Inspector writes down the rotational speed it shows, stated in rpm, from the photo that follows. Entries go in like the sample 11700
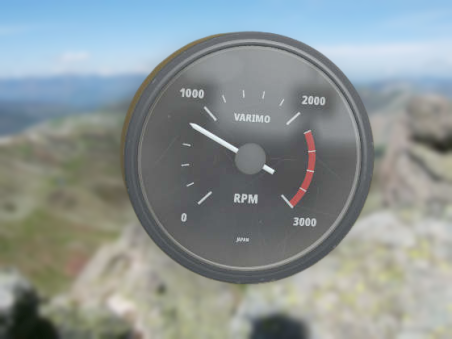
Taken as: 800
